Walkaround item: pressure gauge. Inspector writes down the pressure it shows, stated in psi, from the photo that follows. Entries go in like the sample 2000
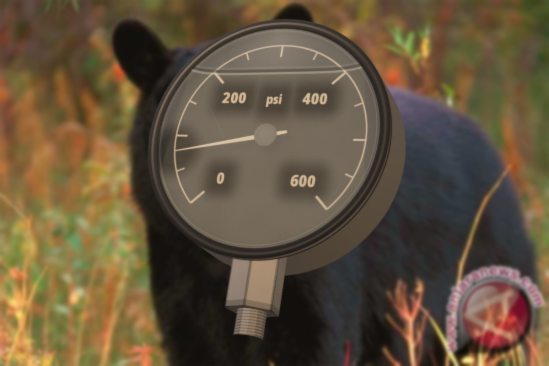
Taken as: 75
